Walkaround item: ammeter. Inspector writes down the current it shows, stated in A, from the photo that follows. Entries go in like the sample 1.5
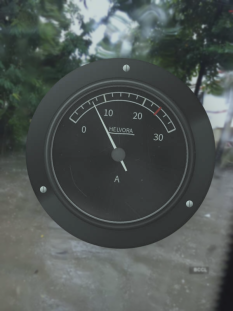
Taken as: 7
